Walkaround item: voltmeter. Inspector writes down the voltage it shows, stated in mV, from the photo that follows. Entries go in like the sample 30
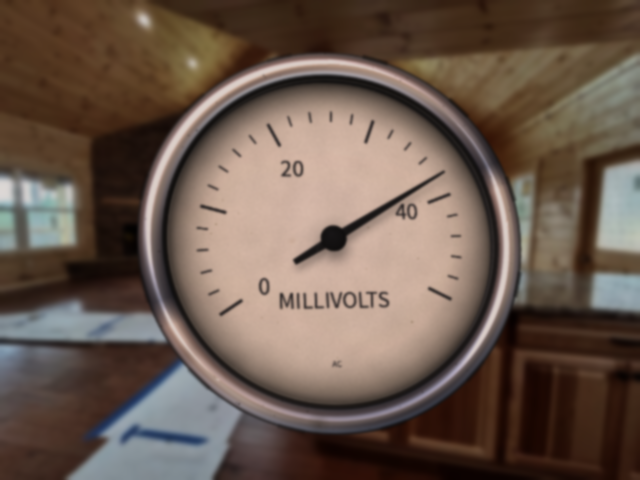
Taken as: 38
